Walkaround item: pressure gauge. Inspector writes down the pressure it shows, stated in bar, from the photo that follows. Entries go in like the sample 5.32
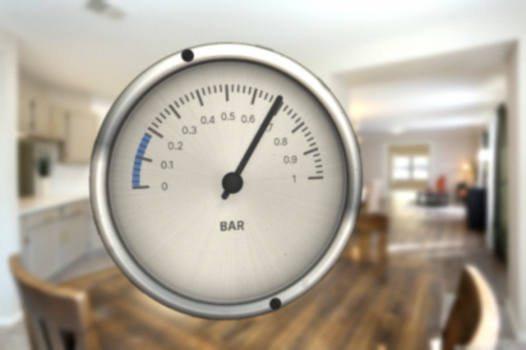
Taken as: 0.68
